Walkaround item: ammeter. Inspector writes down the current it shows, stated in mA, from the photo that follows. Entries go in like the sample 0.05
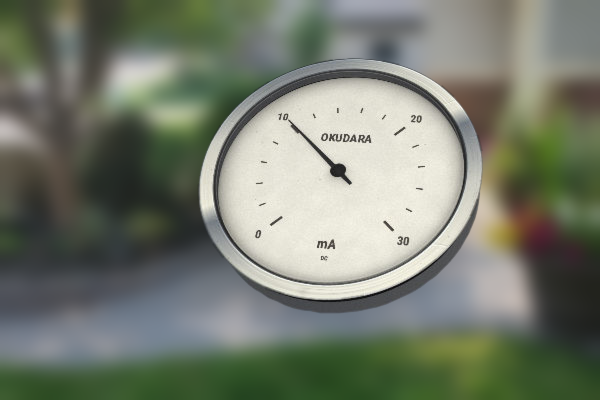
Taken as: 10
